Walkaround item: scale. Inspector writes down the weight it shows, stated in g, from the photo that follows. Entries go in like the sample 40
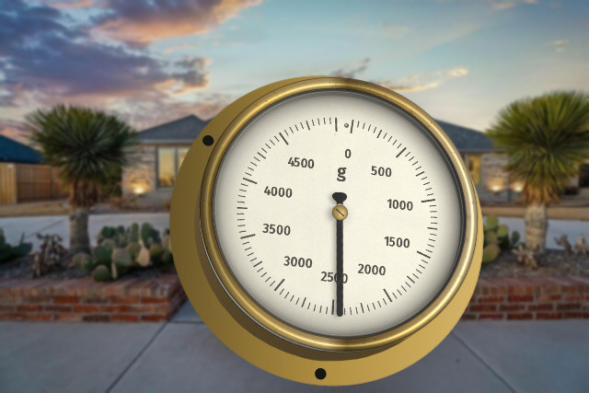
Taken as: 2450
